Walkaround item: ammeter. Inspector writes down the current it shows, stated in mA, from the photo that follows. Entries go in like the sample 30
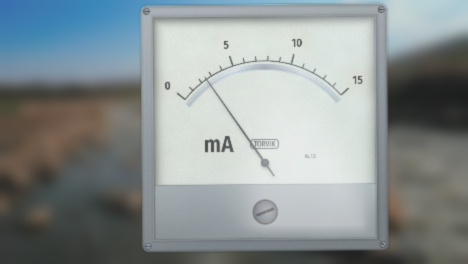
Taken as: 2.5
